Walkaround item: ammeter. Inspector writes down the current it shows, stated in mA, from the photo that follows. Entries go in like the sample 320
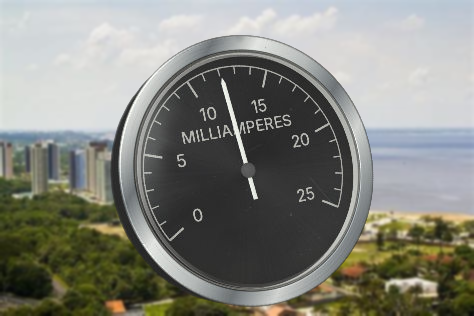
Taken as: 12
